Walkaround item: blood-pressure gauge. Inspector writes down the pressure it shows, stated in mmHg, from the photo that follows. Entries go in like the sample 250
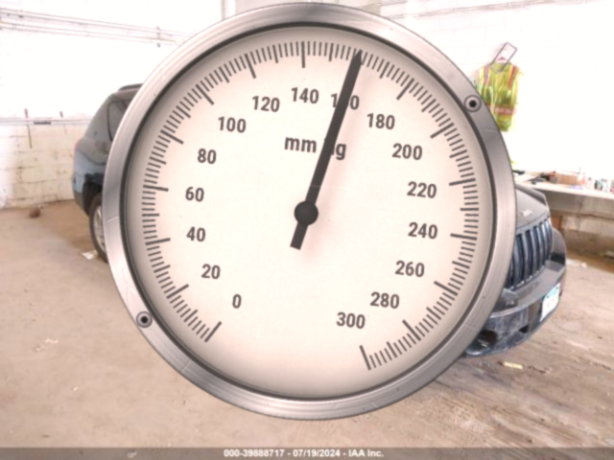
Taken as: 160
